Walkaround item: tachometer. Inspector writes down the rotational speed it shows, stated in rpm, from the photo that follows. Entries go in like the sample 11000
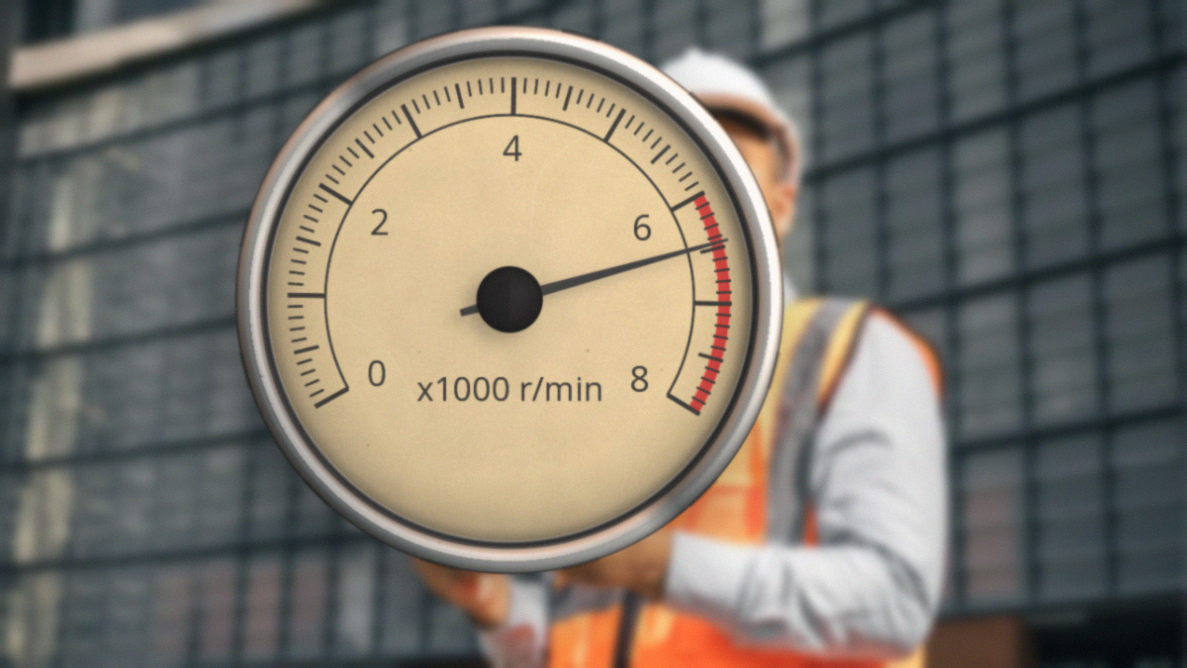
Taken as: 6450
